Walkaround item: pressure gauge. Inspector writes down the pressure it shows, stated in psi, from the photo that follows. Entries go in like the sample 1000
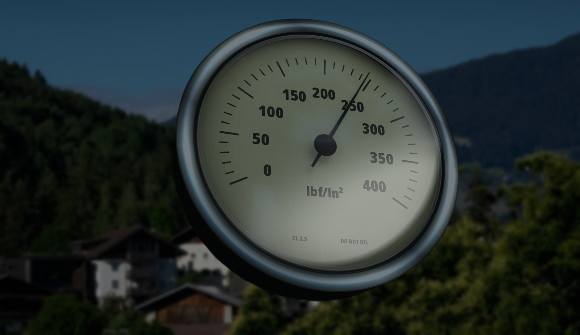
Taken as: 245
